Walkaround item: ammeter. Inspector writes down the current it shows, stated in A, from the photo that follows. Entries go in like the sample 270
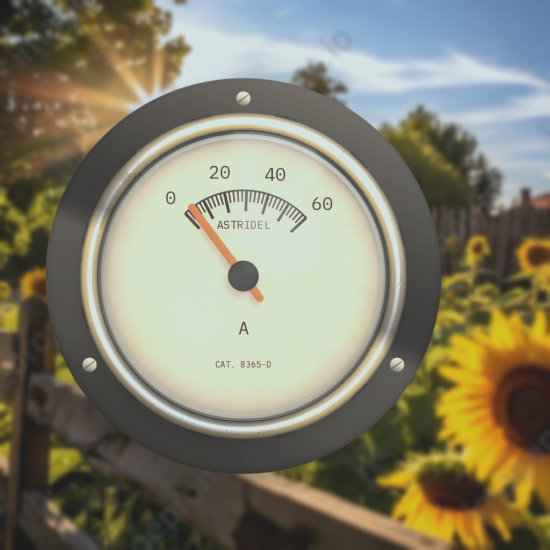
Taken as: 4
